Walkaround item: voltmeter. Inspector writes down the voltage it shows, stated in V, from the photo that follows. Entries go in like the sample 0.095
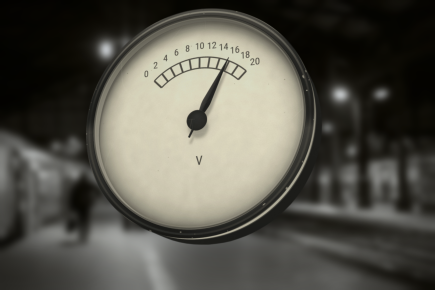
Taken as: 16
